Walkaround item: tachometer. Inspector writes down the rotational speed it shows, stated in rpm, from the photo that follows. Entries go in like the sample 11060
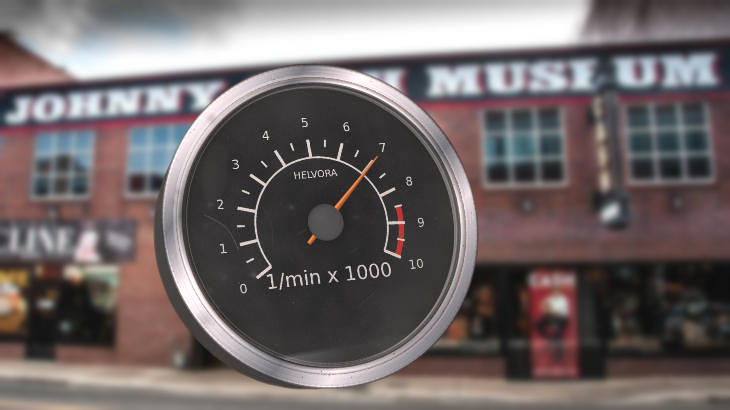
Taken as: 7000
